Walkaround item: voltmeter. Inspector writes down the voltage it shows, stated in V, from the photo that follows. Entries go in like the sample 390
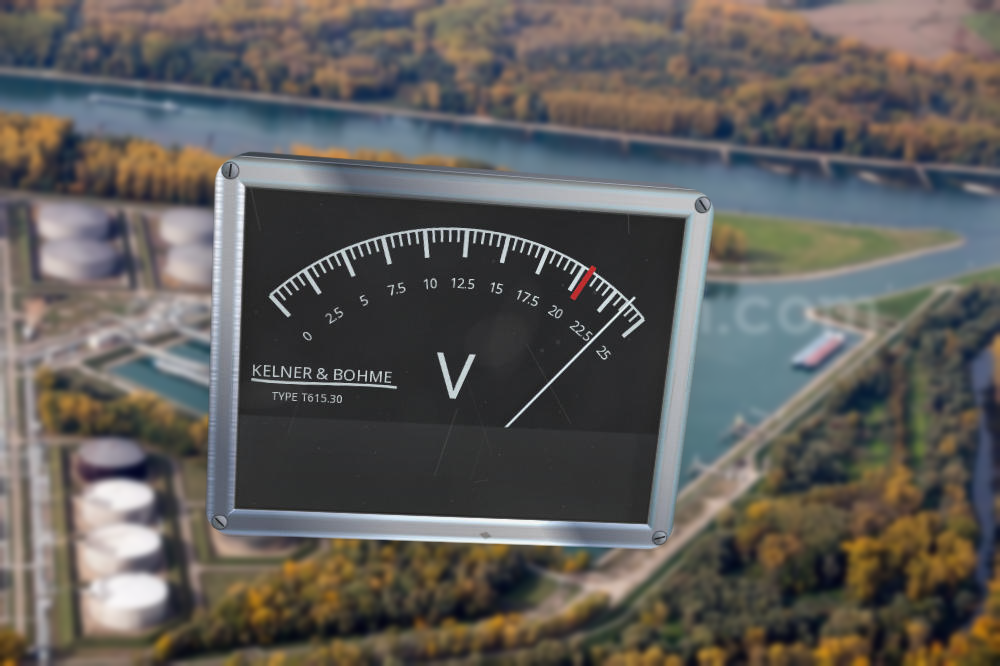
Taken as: 23.5
